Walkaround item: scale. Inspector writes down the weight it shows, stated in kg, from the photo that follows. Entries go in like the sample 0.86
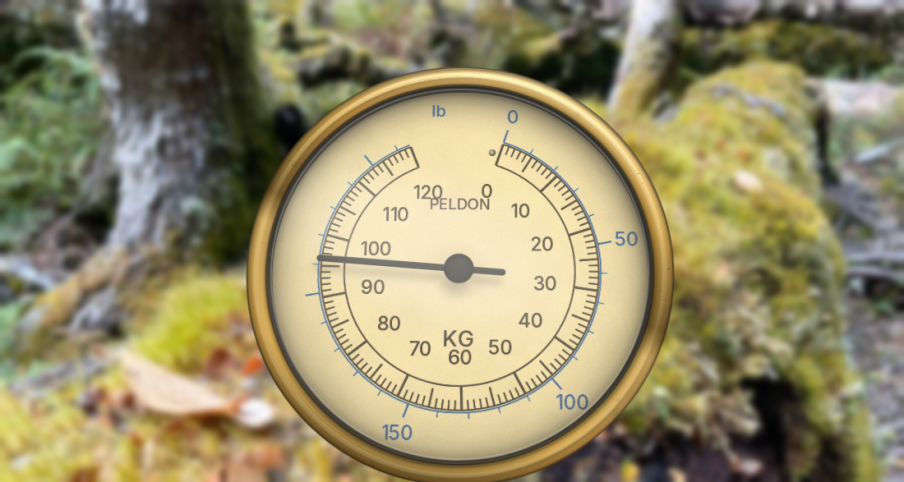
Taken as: 96
